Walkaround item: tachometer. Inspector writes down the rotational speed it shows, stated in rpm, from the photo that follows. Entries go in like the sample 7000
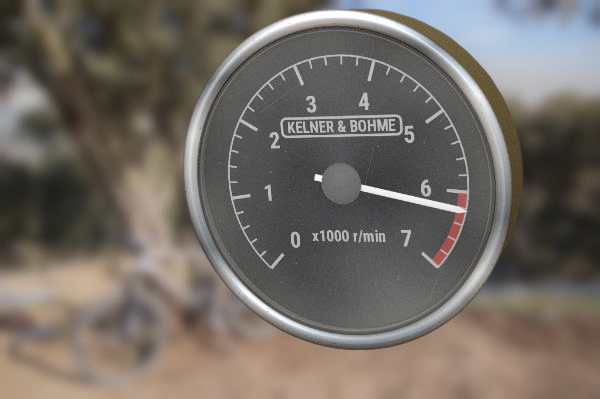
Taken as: 6200
